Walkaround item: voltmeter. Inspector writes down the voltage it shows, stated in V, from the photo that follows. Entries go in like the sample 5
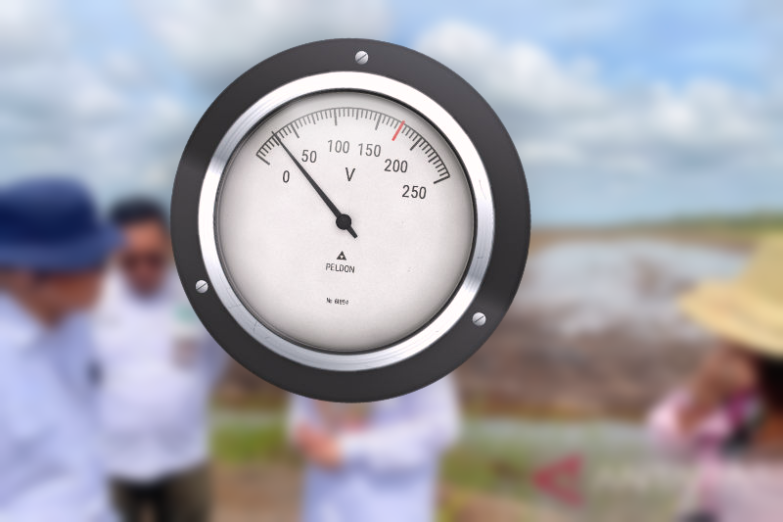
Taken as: 30
